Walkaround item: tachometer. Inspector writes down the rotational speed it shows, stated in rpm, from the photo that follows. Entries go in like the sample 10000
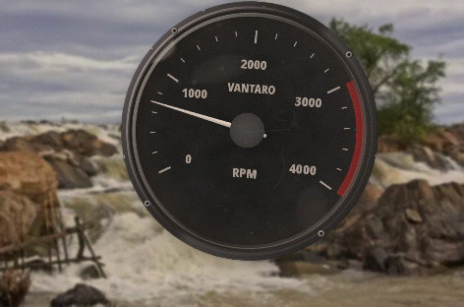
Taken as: 700
